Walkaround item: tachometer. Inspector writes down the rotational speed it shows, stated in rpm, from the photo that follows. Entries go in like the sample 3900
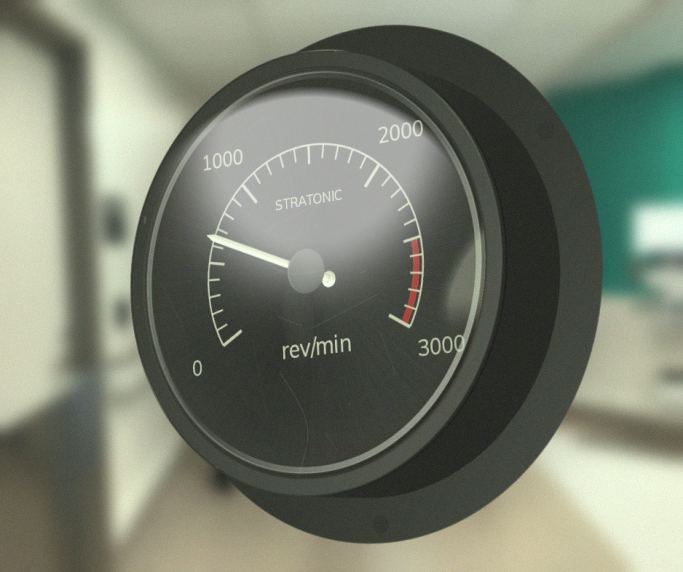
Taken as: 650
